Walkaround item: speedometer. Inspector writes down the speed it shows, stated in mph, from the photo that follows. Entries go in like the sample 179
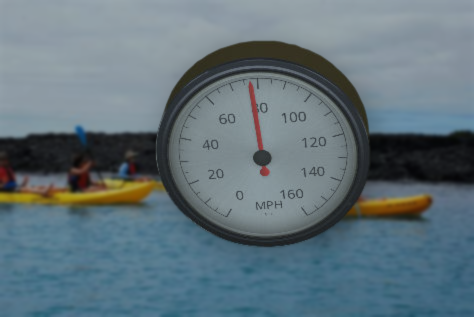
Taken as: 77.5
